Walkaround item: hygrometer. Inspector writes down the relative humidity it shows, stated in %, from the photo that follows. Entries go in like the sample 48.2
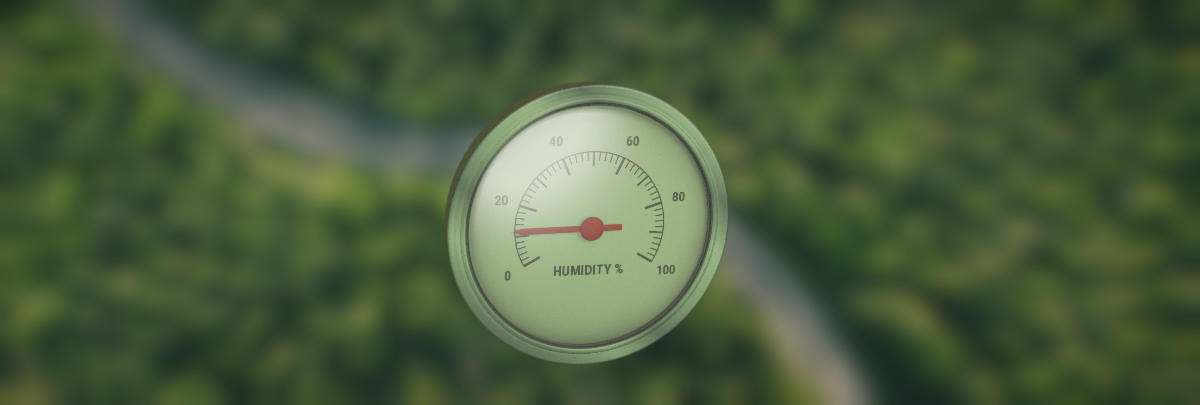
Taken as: 12
